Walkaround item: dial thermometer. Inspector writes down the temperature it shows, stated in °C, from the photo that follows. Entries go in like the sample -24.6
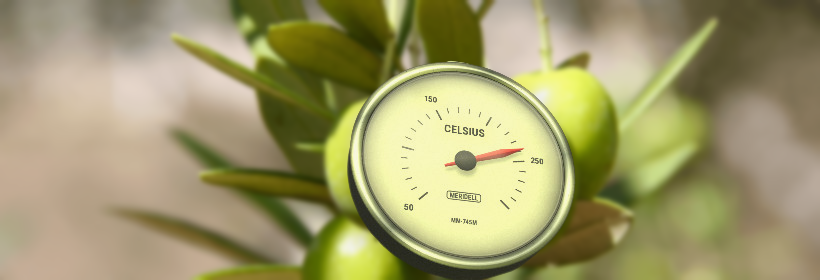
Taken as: 240
